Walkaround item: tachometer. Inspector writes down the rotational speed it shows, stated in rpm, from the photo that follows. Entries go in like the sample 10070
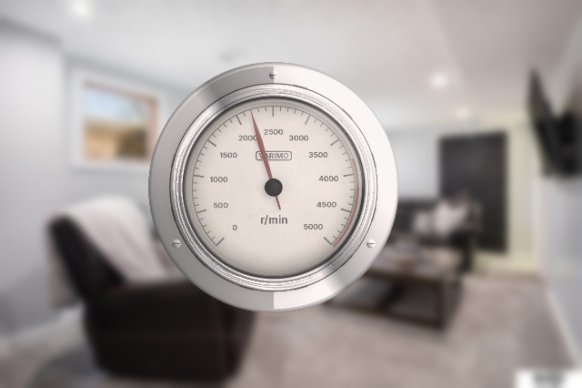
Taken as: 2200
